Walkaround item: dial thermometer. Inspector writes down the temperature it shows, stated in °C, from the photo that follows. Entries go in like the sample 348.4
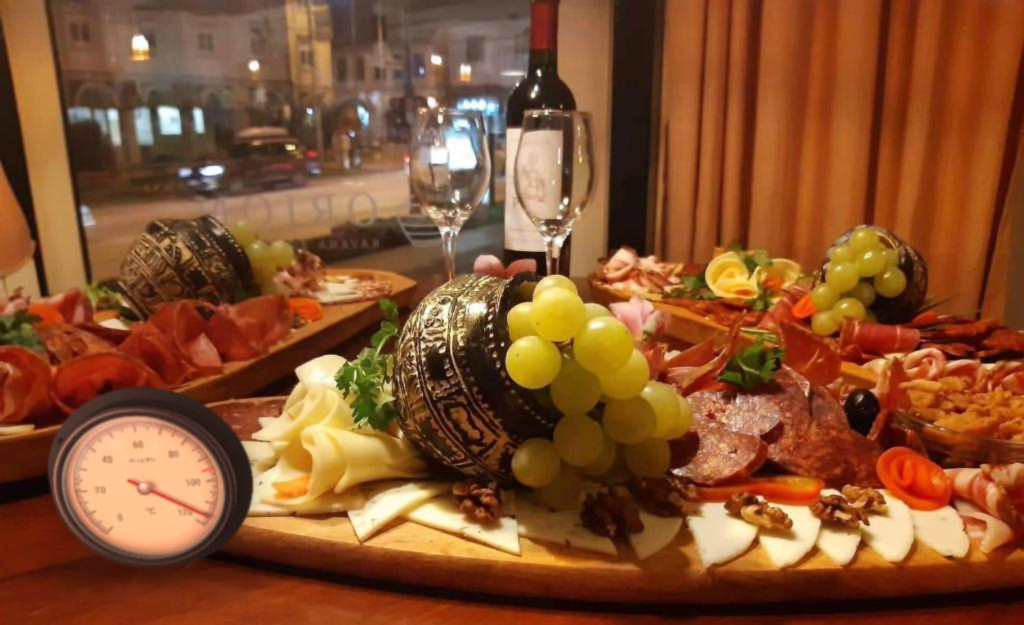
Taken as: 115
